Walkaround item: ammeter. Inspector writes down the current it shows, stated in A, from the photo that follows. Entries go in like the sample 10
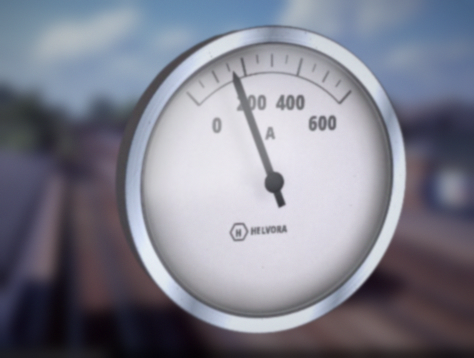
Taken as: 150
